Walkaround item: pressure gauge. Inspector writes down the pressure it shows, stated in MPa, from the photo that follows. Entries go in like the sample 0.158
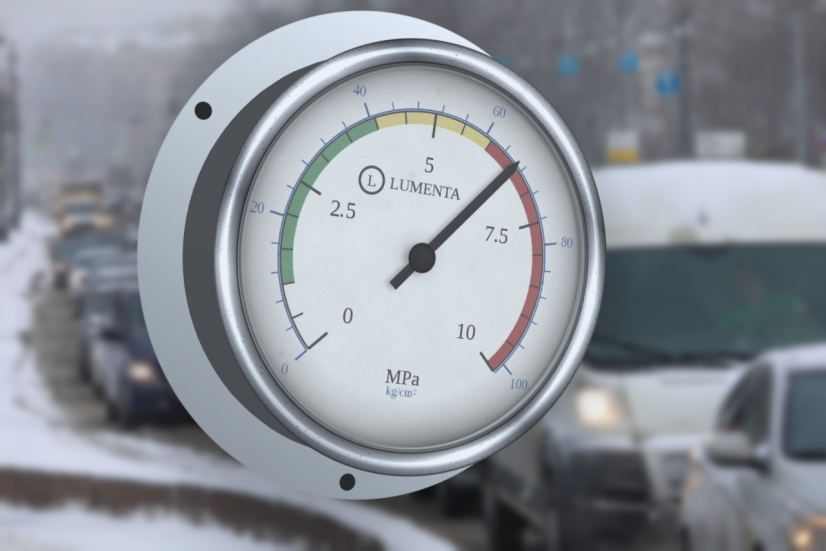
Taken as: 6.5
